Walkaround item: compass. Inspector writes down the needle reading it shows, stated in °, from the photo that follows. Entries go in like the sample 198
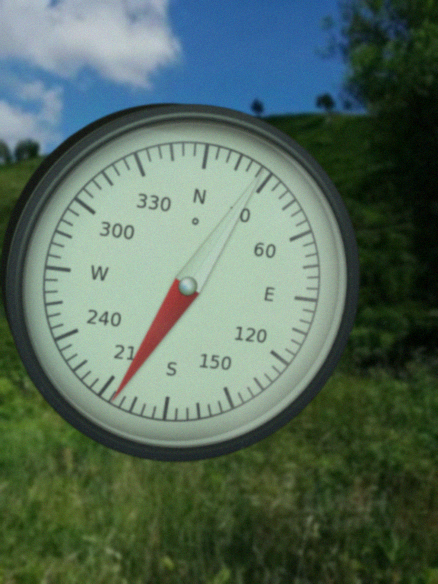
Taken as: 205
